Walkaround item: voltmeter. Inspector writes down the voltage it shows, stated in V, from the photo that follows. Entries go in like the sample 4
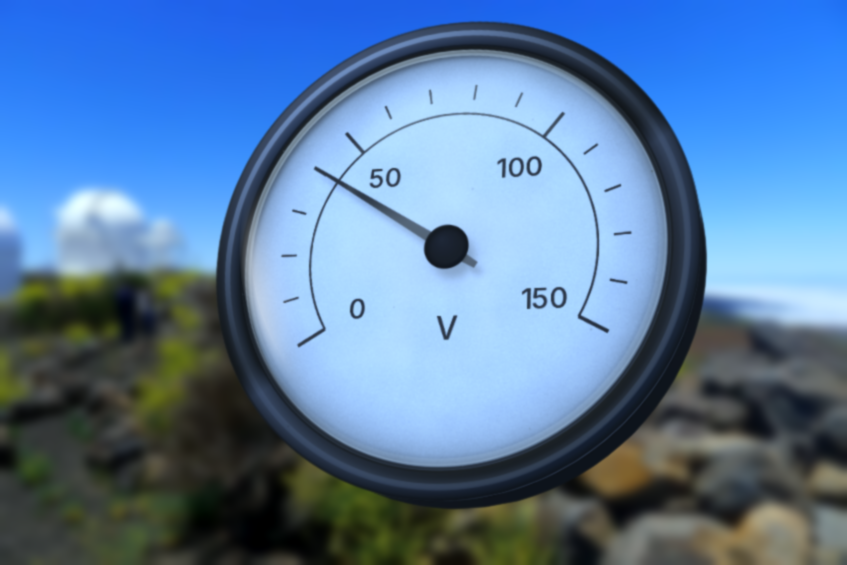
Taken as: 40
